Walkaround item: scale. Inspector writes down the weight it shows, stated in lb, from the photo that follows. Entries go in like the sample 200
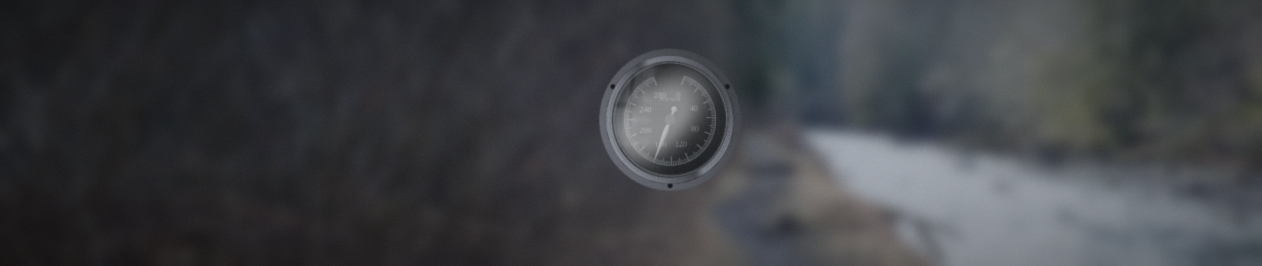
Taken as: 160
